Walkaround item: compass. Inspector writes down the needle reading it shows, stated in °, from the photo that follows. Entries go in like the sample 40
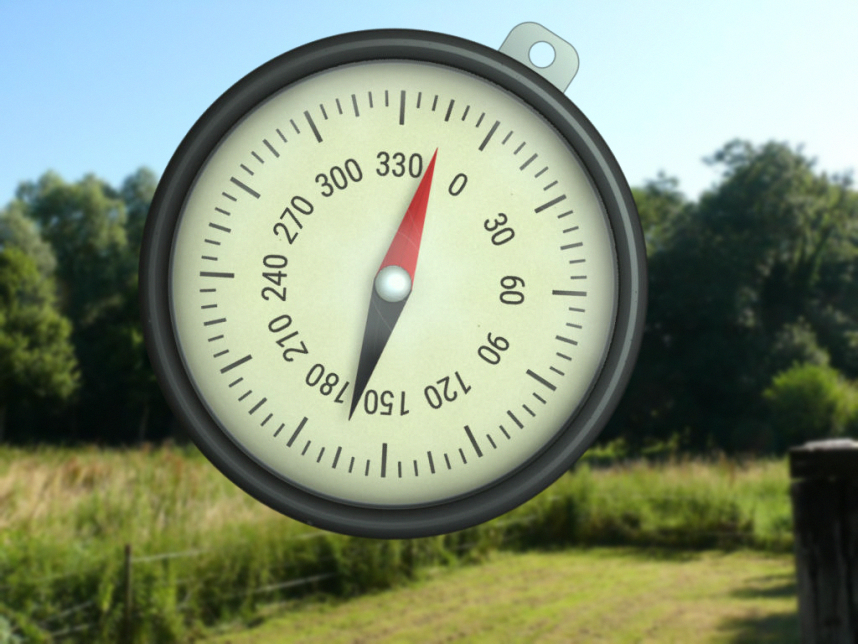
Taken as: 345
